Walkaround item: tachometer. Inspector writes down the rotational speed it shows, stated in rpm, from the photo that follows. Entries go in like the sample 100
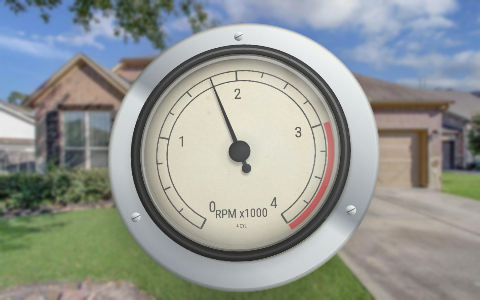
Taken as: 1750
